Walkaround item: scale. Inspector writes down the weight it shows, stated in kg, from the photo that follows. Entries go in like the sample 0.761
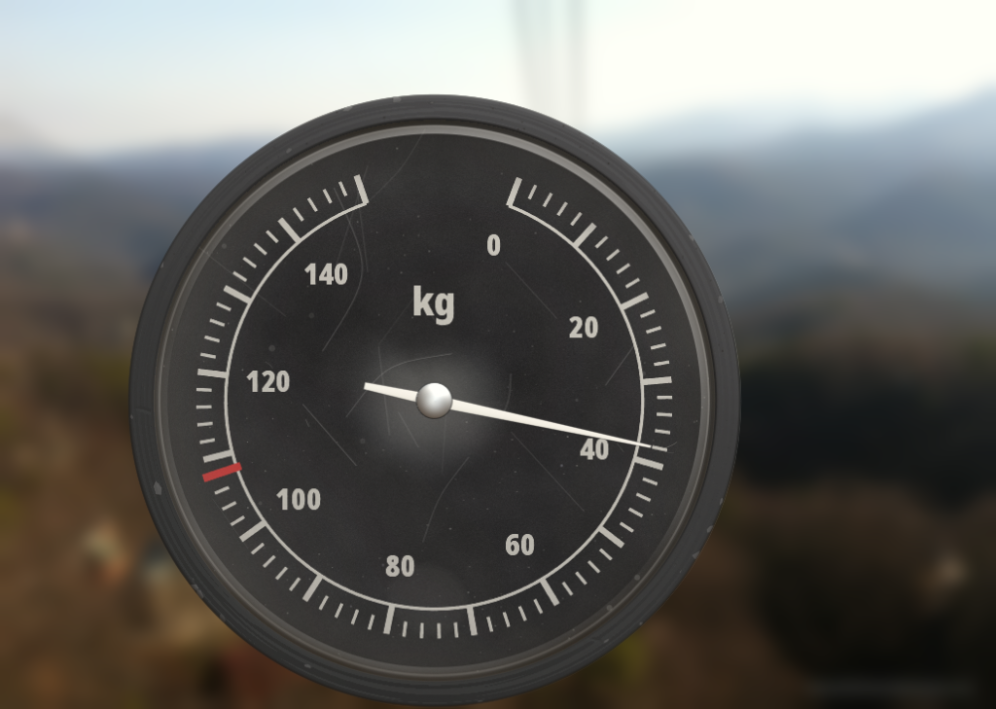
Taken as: 38
